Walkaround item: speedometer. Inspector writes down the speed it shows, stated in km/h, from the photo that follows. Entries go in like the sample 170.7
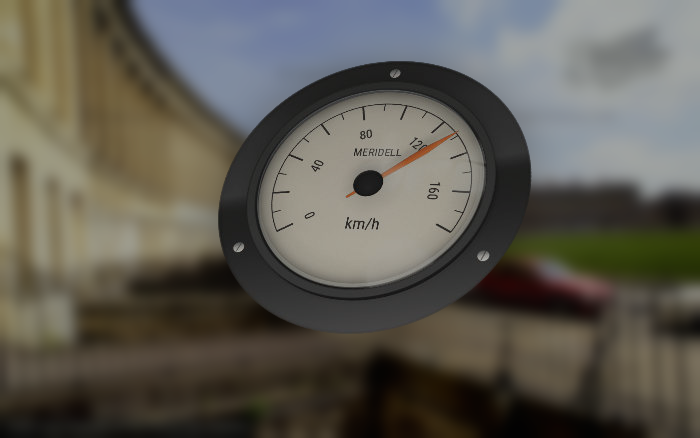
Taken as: 130
